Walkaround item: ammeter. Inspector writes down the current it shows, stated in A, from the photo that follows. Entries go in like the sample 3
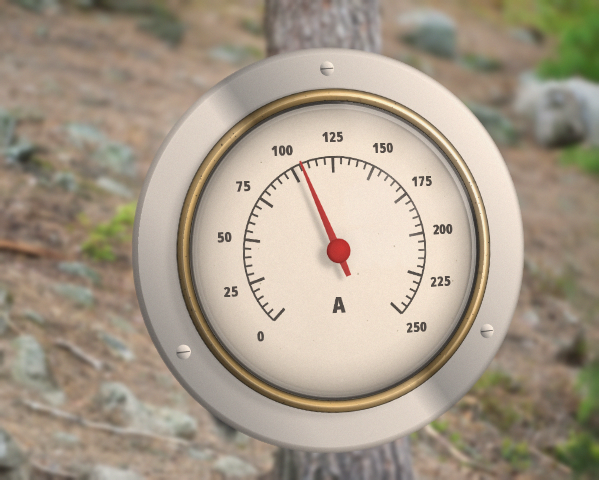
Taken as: 105
